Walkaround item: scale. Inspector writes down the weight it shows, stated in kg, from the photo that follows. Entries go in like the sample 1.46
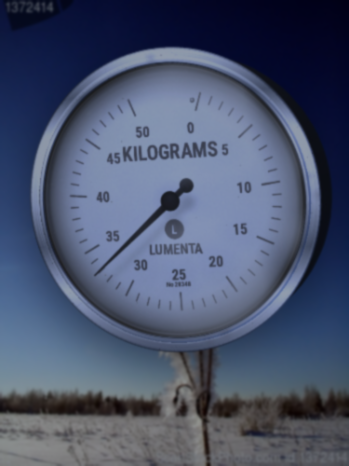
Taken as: 33
